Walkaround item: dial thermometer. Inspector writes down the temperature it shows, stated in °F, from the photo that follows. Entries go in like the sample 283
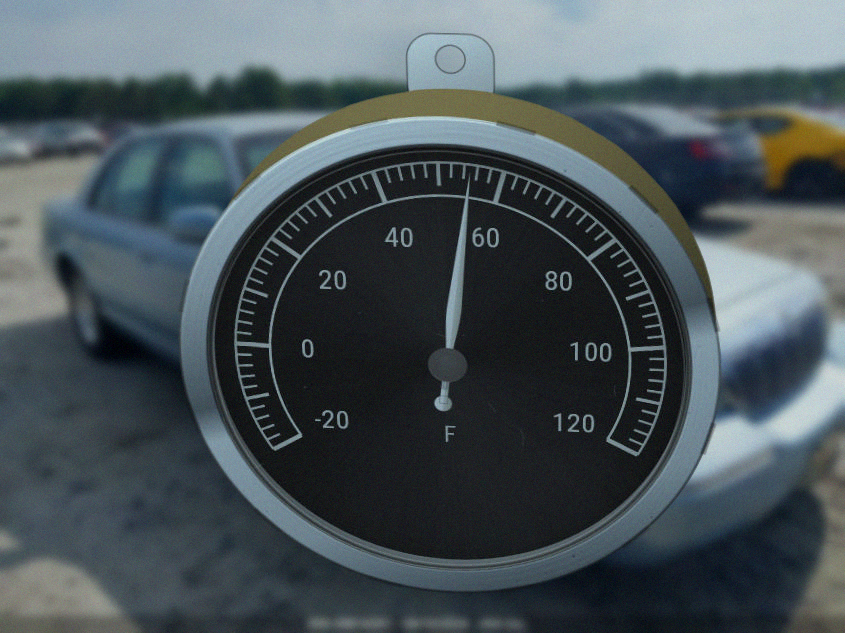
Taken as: 55
